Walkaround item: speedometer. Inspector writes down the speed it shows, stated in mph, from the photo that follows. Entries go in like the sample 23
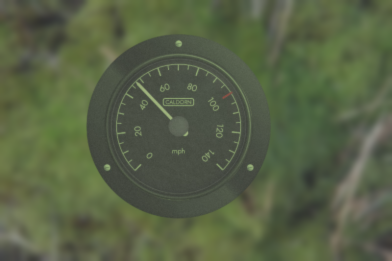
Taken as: 47.5
